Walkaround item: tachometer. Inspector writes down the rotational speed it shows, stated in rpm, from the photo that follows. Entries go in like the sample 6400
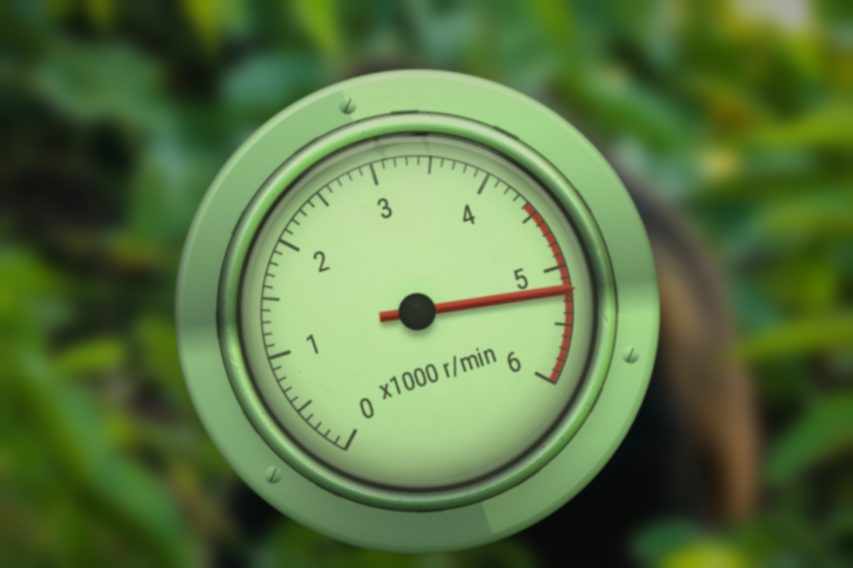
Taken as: 5200
